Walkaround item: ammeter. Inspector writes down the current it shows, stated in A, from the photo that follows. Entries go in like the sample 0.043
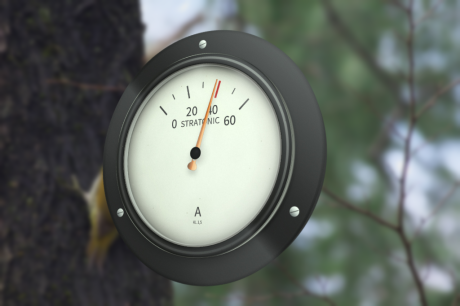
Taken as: 40
